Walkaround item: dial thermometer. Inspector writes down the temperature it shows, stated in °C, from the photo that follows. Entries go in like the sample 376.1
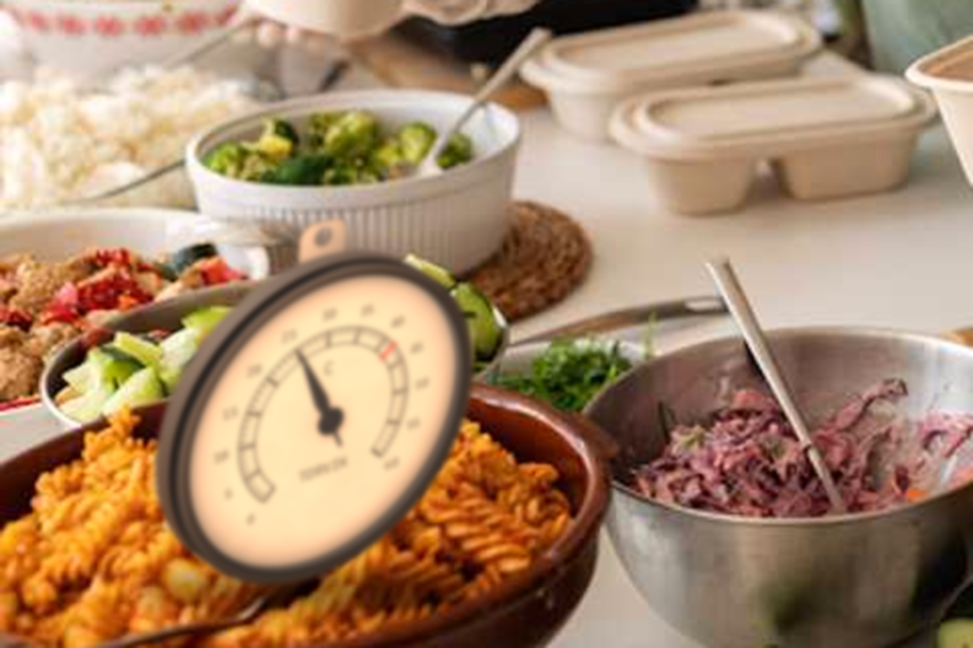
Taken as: 25
